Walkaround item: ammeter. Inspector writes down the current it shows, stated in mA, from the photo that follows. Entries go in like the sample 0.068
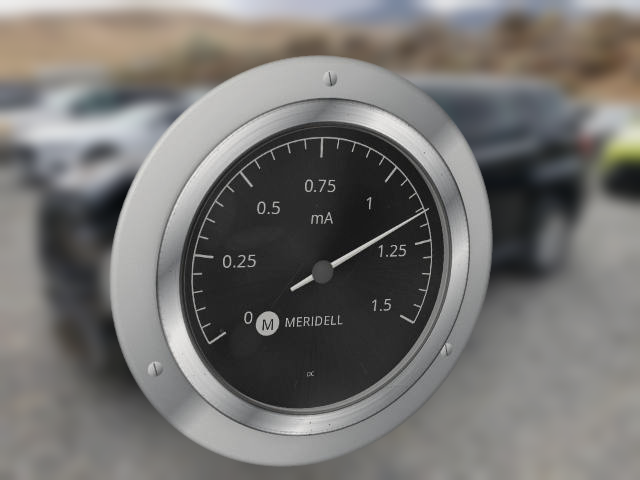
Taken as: 1.15
